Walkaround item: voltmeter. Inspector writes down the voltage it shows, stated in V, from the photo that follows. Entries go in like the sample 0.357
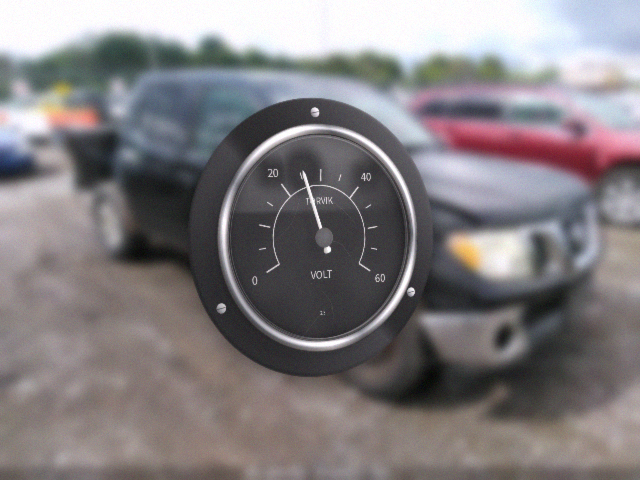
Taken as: 25
